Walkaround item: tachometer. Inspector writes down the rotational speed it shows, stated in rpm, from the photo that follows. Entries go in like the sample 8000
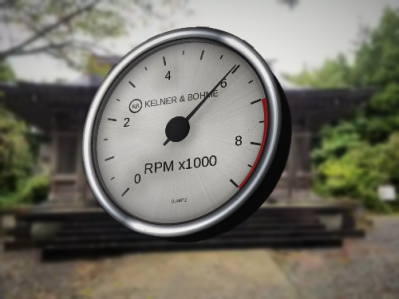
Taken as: 6000
